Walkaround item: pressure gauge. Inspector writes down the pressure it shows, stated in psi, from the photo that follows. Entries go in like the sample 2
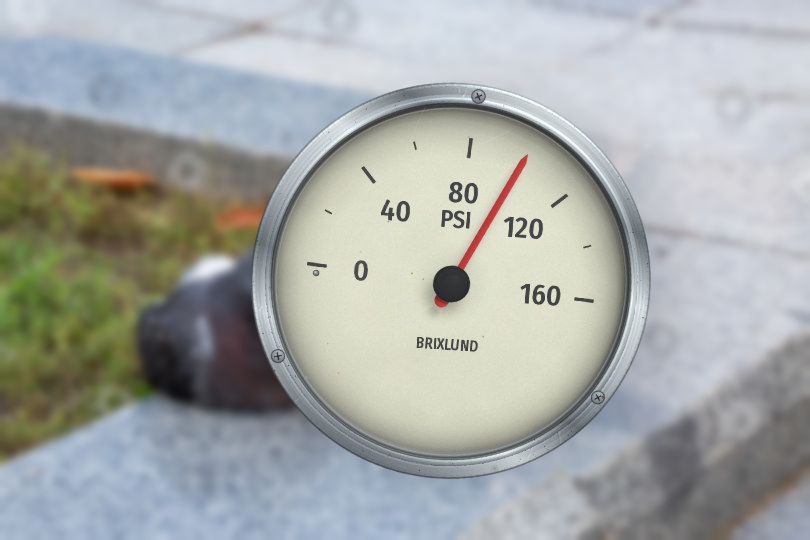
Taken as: 100
